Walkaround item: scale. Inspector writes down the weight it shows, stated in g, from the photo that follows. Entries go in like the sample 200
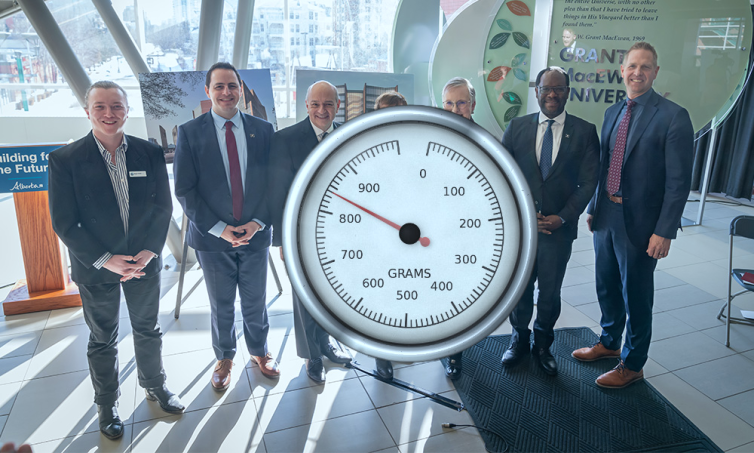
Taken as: 840
